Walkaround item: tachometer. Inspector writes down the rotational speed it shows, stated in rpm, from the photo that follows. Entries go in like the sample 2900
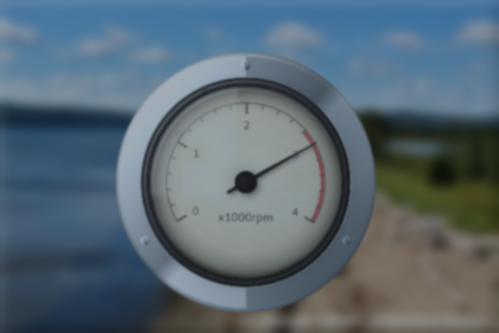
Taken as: 3000
